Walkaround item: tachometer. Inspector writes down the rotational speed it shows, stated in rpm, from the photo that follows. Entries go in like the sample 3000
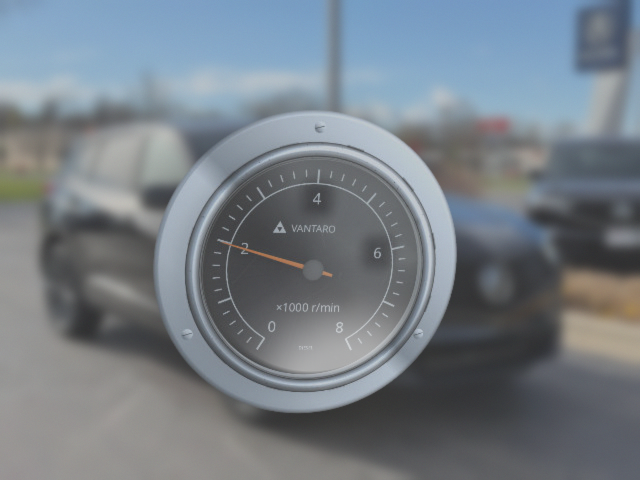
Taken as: 2000
